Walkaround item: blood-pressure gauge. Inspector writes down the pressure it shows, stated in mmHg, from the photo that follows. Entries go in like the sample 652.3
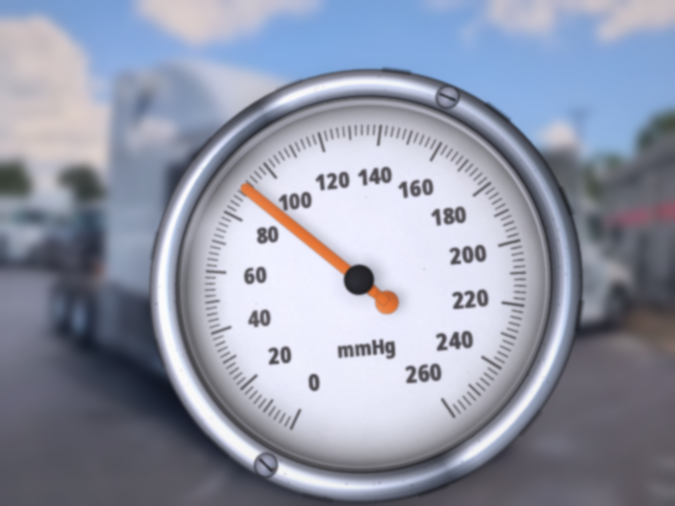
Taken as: 90
